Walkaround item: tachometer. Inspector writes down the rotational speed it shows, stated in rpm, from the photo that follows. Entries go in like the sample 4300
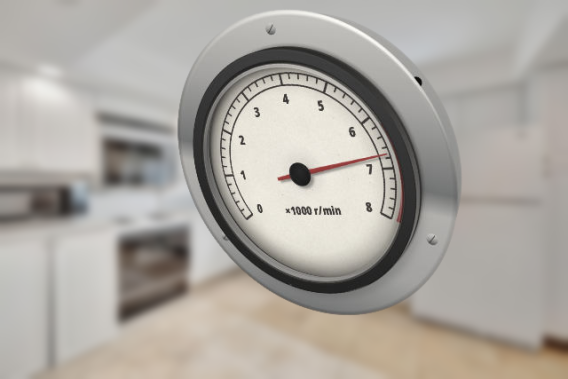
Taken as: 6700
